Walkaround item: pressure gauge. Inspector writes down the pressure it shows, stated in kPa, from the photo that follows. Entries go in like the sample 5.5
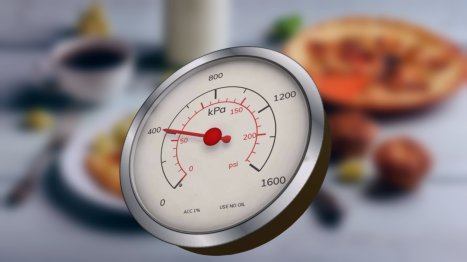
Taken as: 400
